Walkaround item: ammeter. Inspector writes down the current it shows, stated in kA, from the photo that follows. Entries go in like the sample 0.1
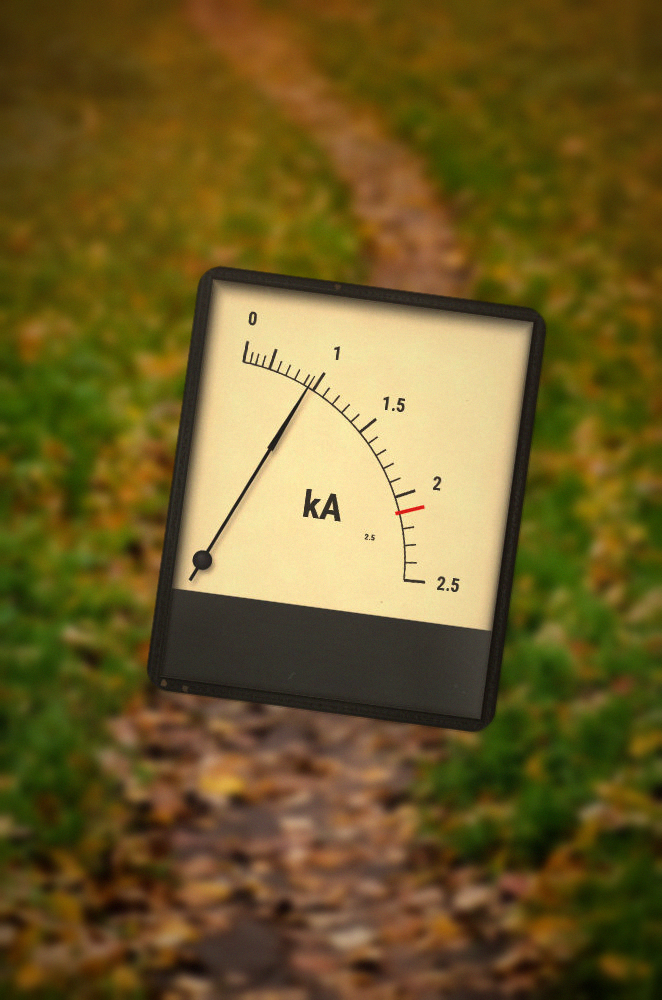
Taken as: 0.95
